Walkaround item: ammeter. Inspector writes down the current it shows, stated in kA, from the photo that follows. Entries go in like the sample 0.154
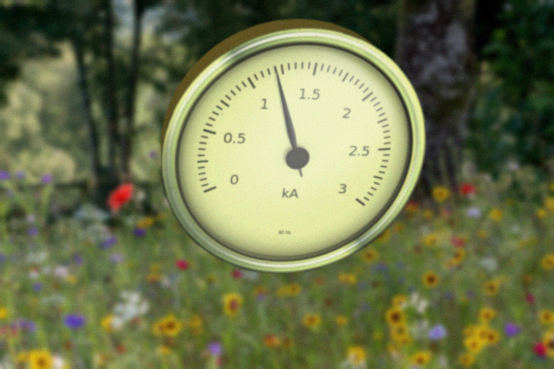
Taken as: 1.2
